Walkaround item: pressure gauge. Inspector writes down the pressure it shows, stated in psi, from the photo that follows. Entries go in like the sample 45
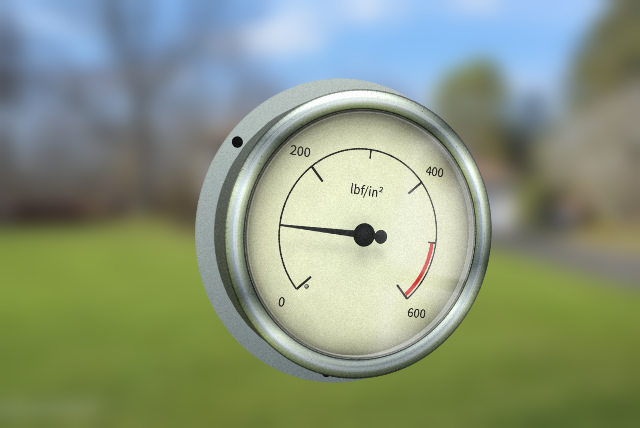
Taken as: 100
